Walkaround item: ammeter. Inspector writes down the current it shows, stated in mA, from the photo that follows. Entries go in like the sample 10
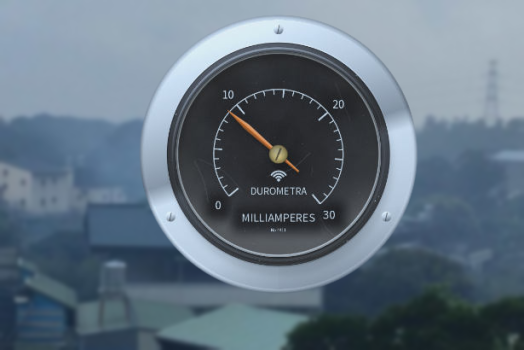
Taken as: 9
